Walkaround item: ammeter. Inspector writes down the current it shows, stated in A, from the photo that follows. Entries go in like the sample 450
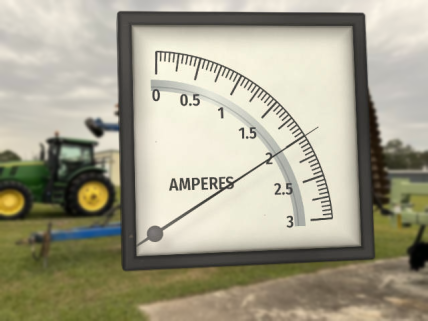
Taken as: 2
